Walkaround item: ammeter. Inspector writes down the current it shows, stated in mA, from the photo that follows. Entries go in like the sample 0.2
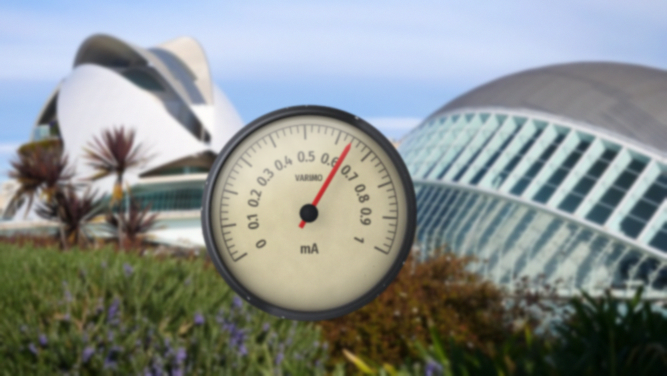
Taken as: 0.64
